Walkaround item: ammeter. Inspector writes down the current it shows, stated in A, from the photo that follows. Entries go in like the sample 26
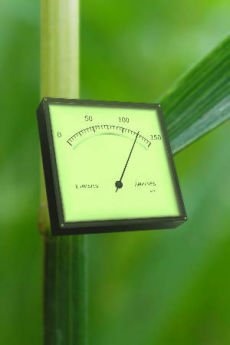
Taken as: 125
